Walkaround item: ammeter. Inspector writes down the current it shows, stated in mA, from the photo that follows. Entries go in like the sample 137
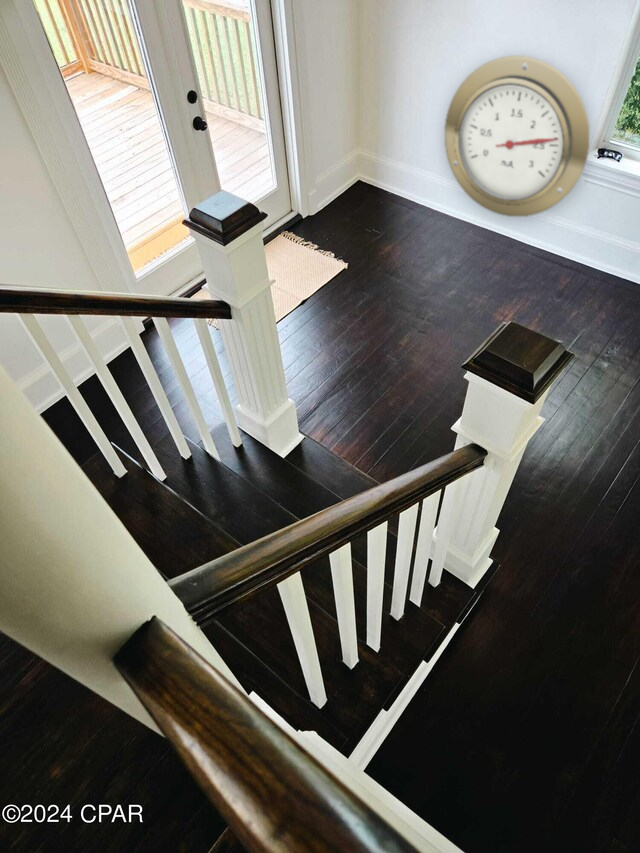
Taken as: 2.4
